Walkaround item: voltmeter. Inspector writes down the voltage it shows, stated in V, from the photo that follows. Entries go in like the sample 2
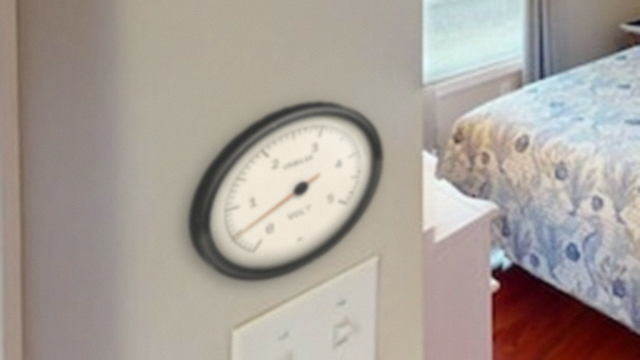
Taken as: 0.5
